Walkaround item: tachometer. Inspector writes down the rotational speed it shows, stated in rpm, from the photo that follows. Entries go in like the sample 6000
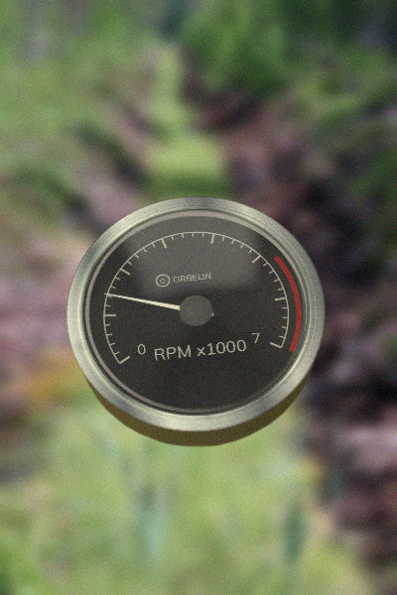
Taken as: 1400
